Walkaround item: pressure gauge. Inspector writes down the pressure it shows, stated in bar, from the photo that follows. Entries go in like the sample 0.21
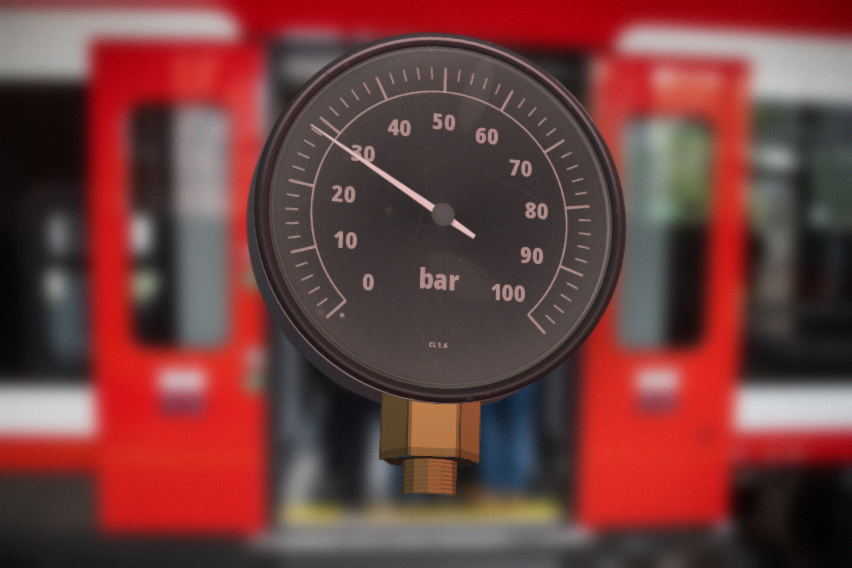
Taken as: 28
